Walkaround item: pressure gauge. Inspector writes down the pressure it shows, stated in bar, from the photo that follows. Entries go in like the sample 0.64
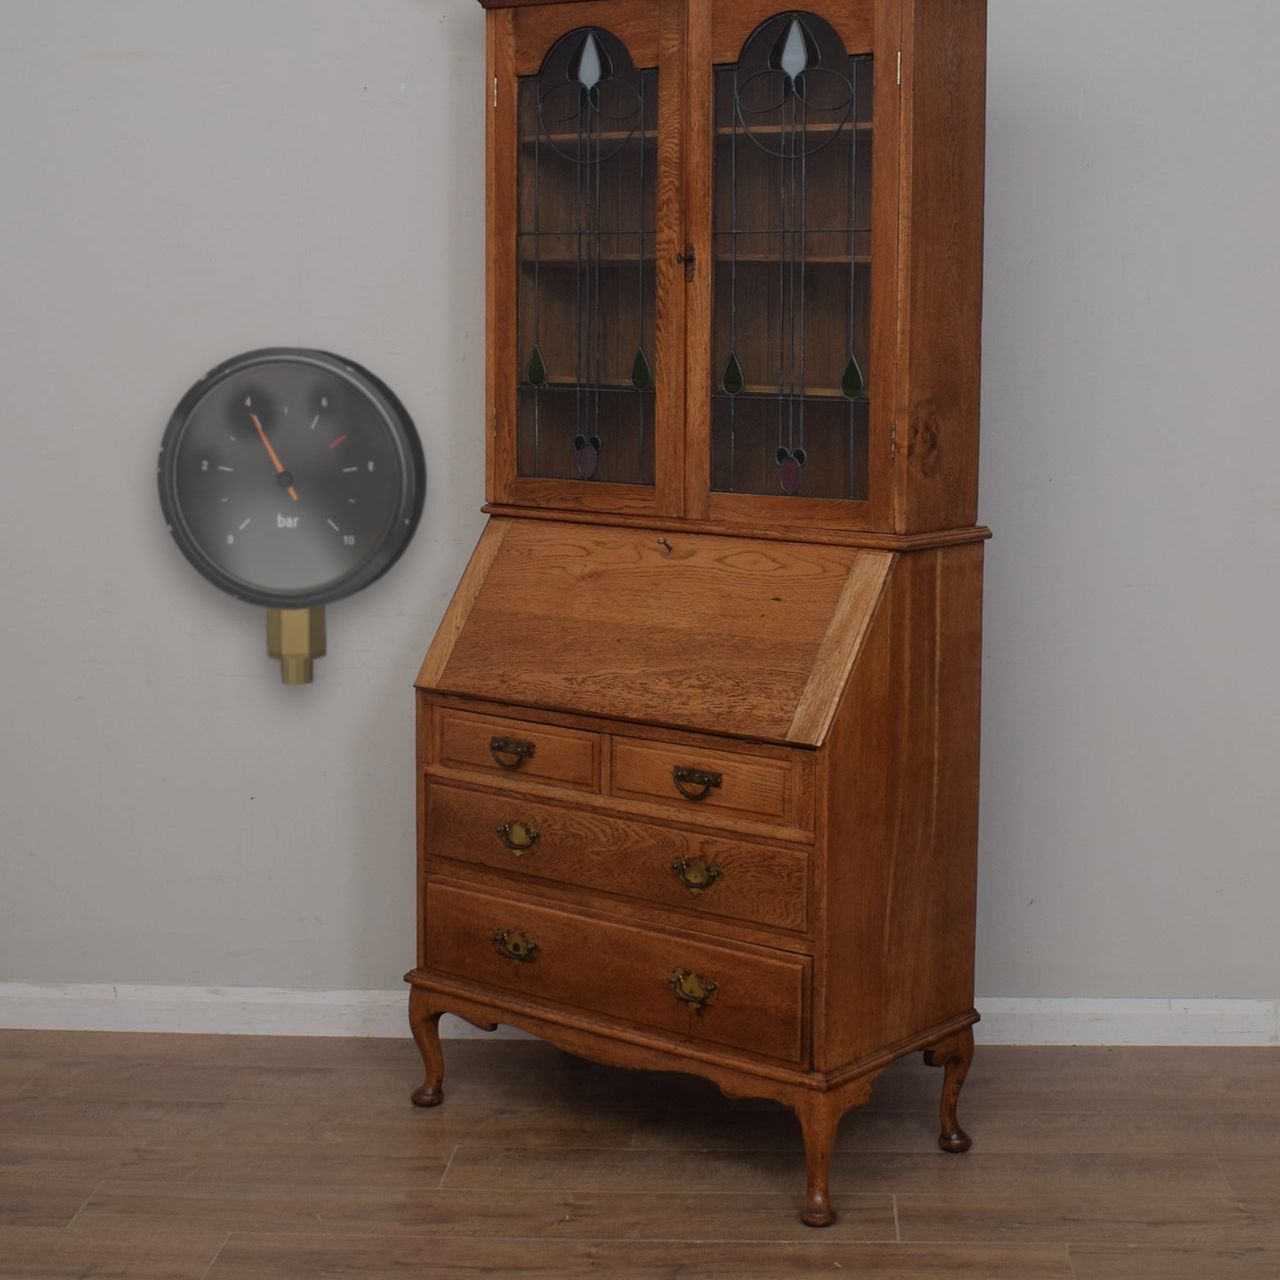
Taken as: 4
